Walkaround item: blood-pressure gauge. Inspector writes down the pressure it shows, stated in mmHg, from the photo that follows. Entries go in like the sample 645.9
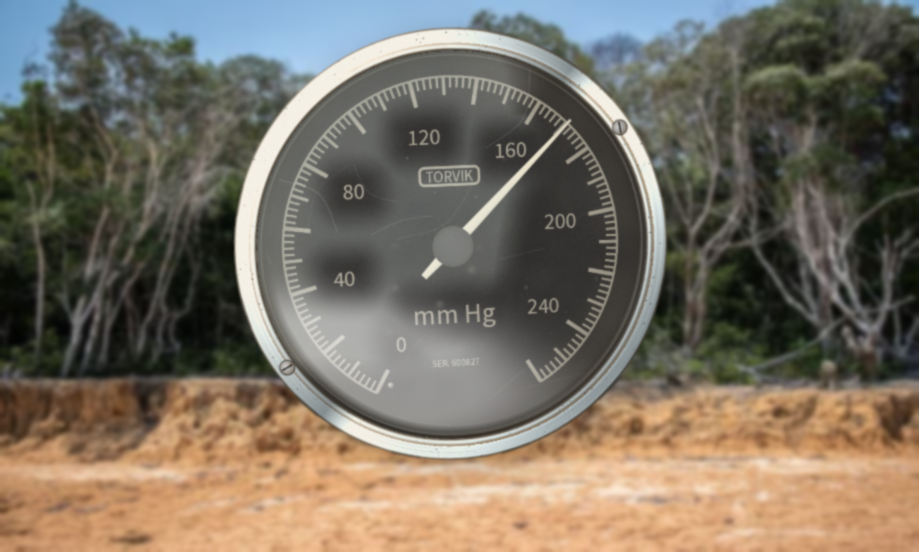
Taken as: 170
